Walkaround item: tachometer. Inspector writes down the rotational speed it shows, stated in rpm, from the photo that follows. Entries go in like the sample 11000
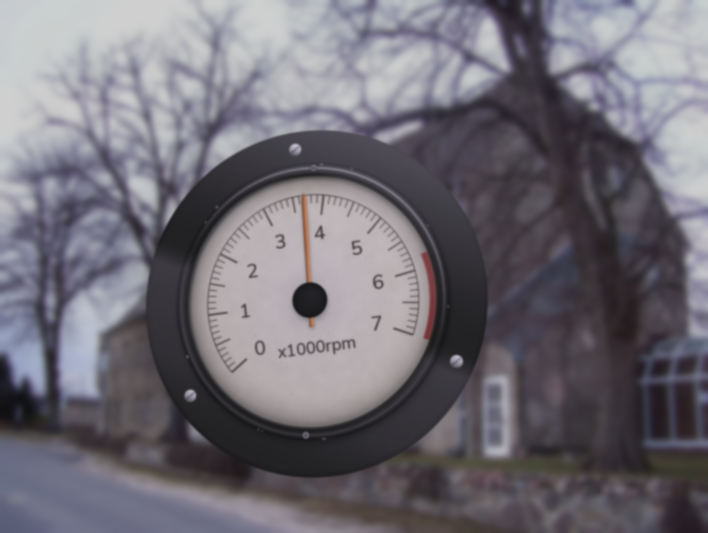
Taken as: 3700
